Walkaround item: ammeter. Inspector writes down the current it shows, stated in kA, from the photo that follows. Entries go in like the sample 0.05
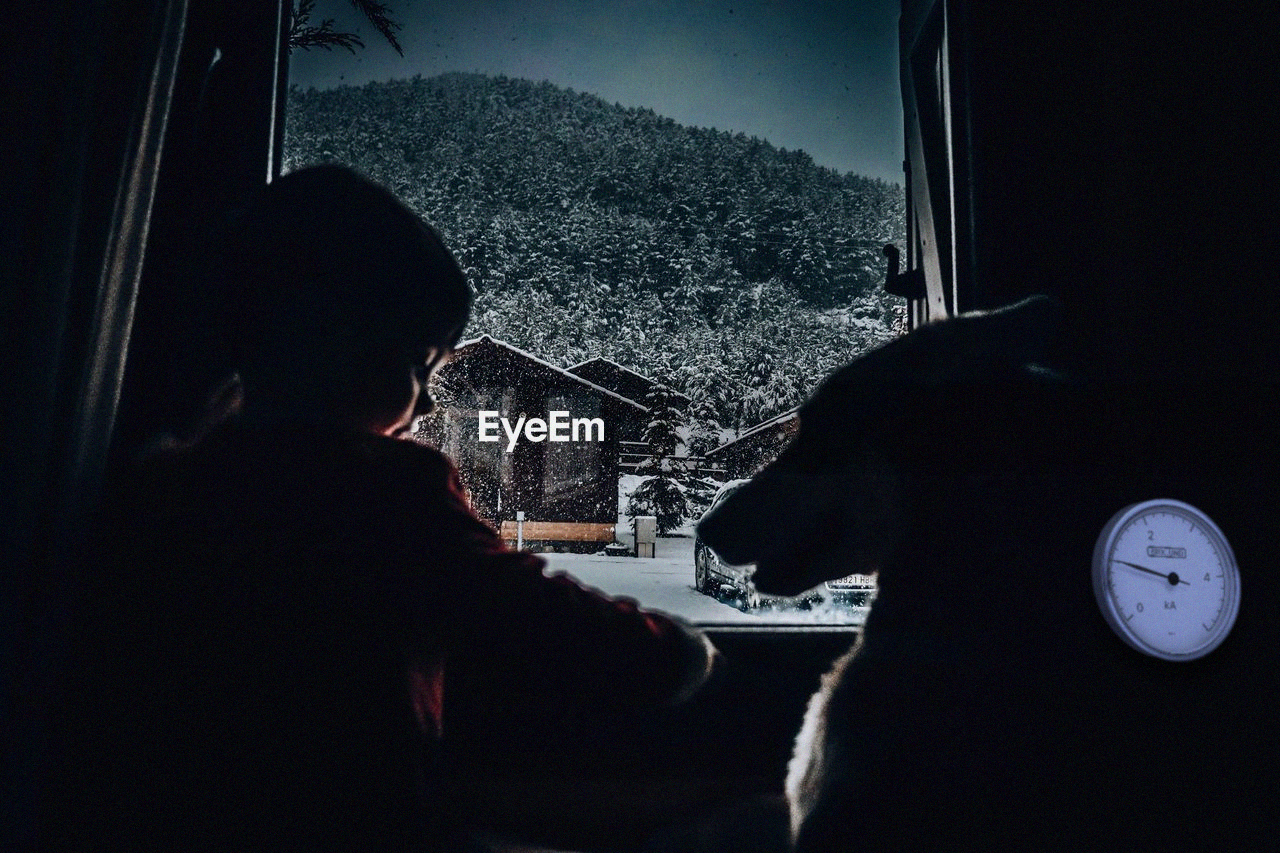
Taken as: 1
